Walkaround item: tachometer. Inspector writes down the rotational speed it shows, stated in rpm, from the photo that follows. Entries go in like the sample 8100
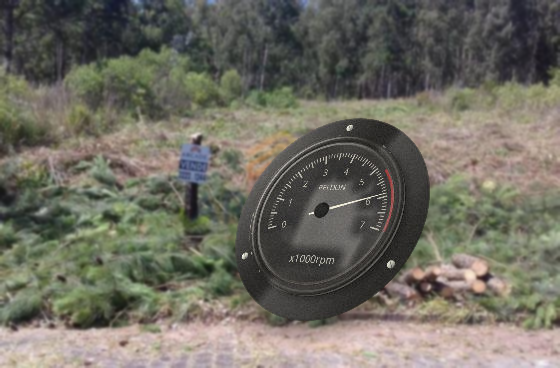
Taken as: 6000
